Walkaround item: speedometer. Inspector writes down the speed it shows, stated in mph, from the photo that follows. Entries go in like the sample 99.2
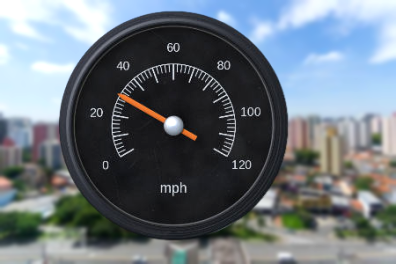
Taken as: 30
